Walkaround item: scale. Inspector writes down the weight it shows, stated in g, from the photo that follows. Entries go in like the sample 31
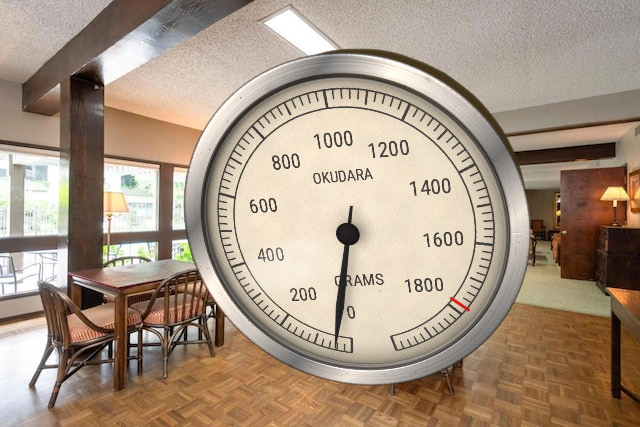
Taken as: 40
